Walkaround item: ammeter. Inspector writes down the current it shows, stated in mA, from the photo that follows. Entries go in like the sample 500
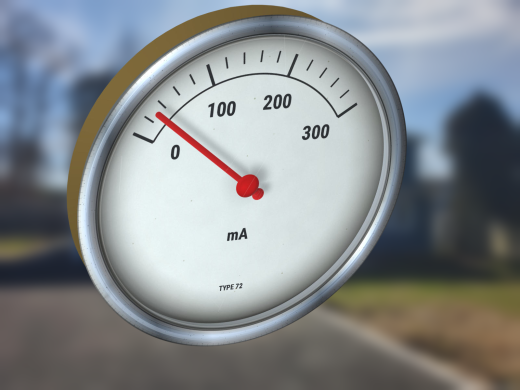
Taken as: 30
